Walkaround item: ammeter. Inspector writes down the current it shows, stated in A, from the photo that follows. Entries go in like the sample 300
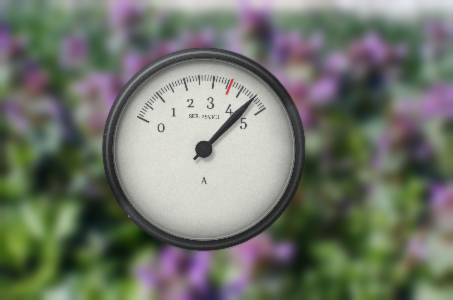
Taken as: 4.5
